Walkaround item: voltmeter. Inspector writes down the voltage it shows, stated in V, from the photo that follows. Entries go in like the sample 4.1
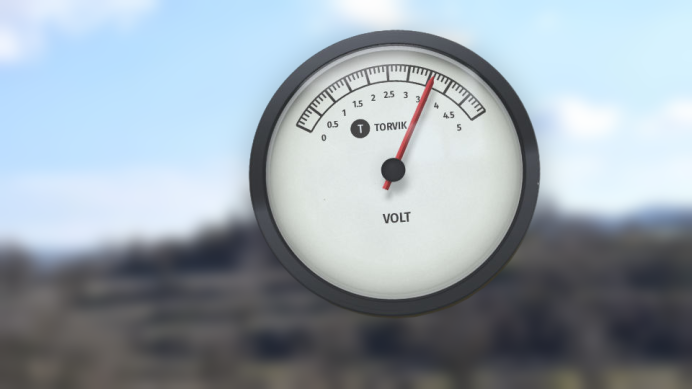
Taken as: 3.6
